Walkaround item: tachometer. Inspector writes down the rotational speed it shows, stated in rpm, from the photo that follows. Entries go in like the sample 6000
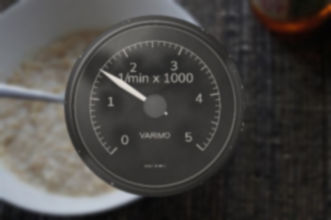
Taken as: 1500
